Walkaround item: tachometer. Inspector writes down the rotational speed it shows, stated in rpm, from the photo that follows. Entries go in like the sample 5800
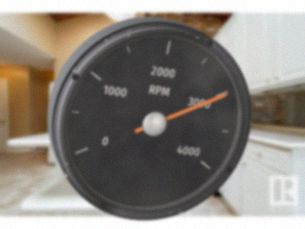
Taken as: 3000
